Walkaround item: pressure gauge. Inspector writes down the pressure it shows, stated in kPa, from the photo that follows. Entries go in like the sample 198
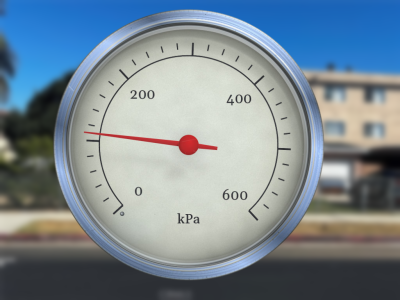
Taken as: 110
